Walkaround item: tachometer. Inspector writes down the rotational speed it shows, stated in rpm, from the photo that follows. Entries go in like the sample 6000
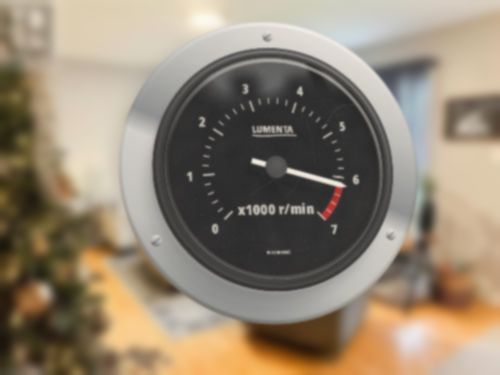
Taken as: 6200
